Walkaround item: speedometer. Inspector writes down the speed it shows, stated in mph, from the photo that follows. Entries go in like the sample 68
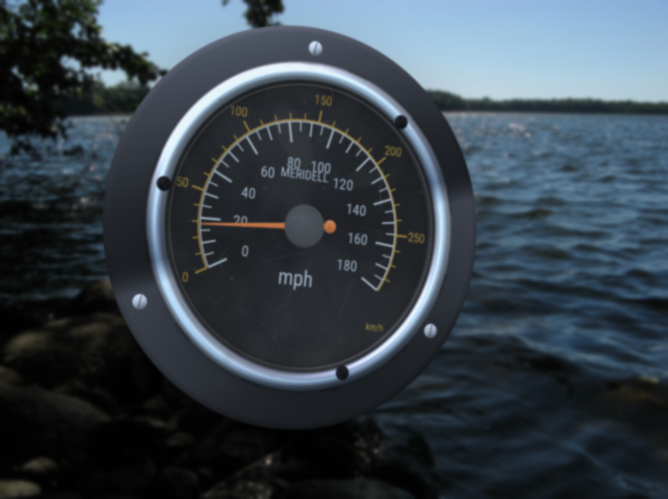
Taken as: 17.5
